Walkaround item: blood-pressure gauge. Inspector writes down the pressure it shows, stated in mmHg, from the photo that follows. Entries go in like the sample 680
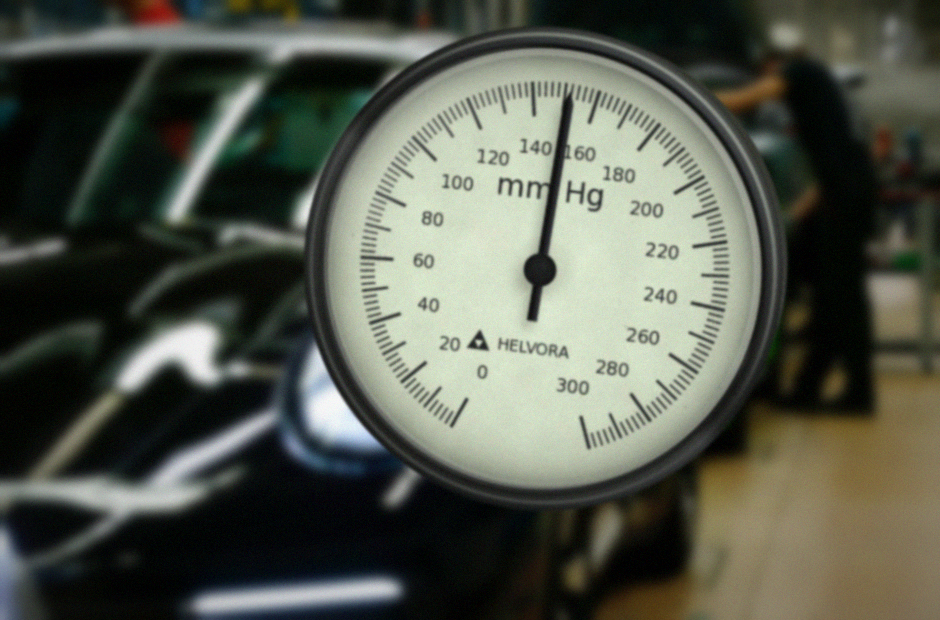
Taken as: 152
